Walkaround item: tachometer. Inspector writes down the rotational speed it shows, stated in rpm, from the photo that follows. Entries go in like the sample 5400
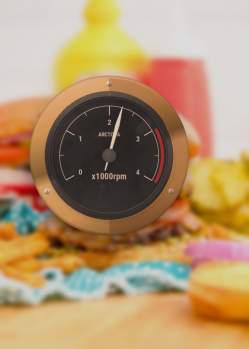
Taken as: 2250
